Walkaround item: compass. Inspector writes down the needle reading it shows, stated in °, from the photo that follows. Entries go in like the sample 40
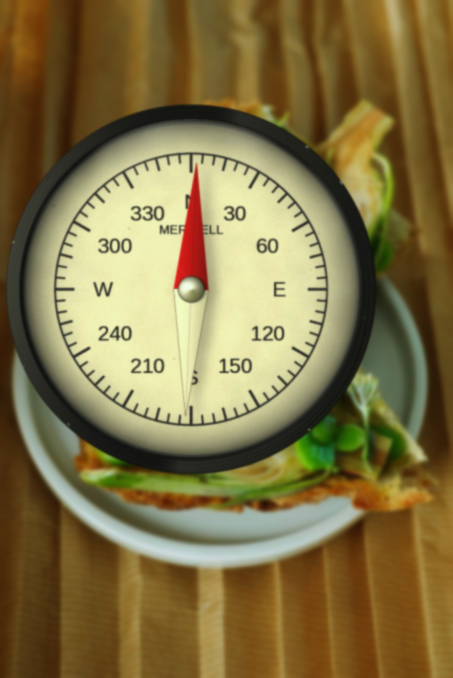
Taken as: 2.5
